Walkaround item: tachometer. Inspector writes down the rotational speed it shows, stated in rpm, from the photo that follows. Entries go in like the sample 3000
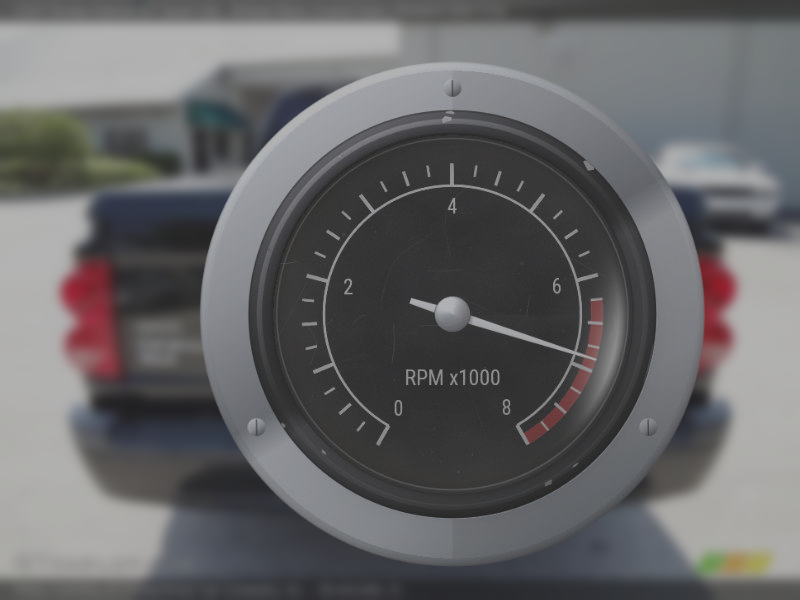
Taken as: 6875
